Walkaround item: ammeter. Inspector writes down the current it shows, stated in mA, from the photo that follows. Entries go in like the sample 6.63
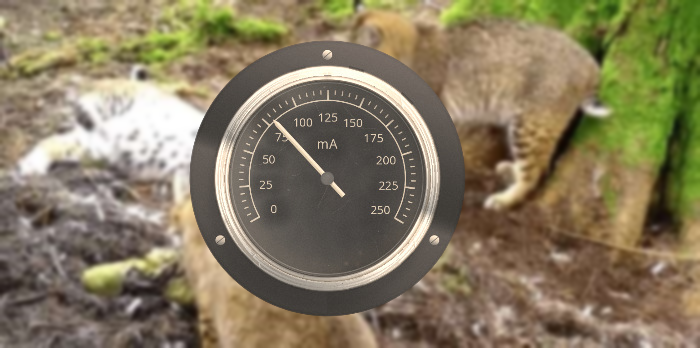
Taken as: 80
